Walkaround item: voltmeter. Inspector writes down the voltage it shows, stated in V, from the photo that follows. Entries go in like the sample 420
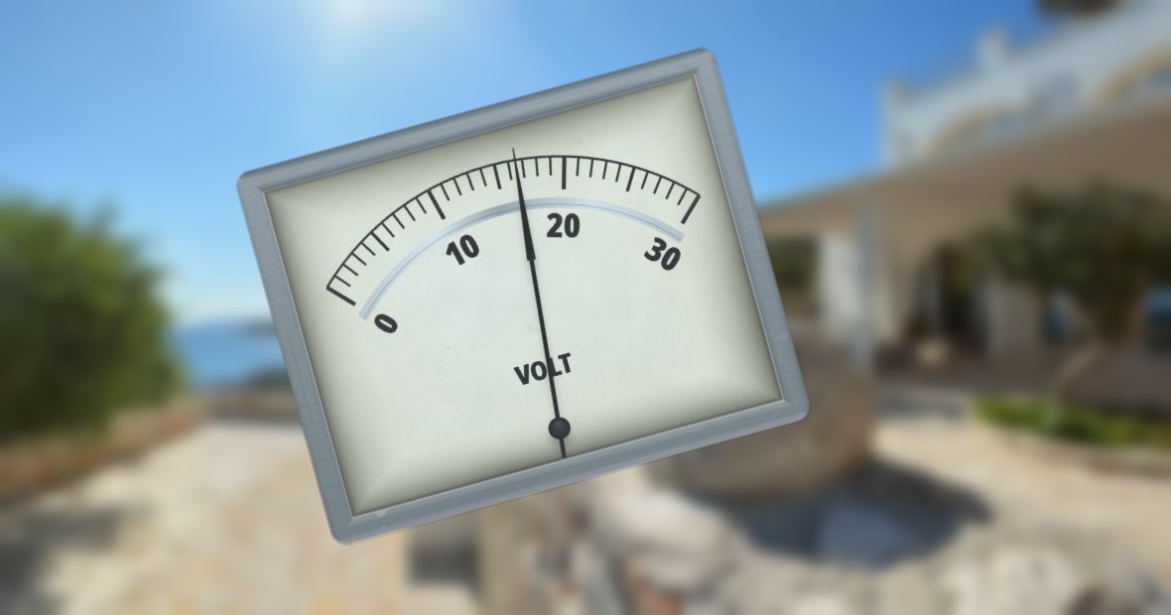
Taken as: 16.5
